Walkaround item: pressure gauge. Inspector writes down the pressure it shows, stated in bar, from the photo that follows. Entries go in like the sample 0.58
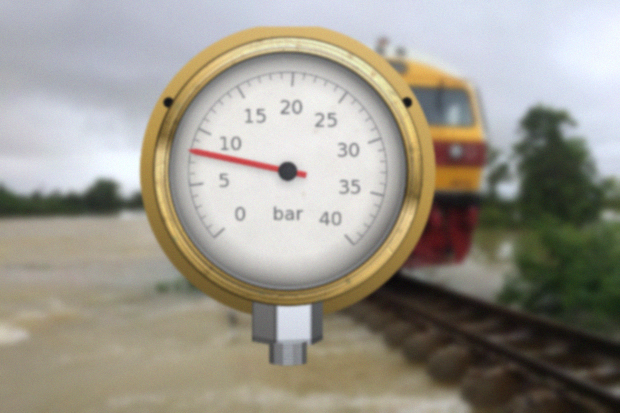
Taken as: 8
